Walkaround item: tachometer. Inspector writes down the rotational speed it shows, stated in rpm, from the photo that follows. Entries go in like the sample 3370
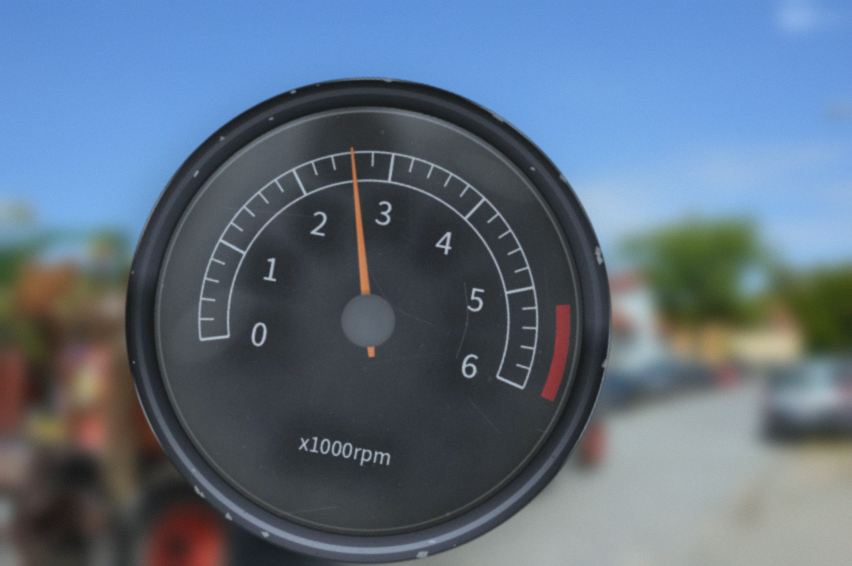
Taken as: 2600
